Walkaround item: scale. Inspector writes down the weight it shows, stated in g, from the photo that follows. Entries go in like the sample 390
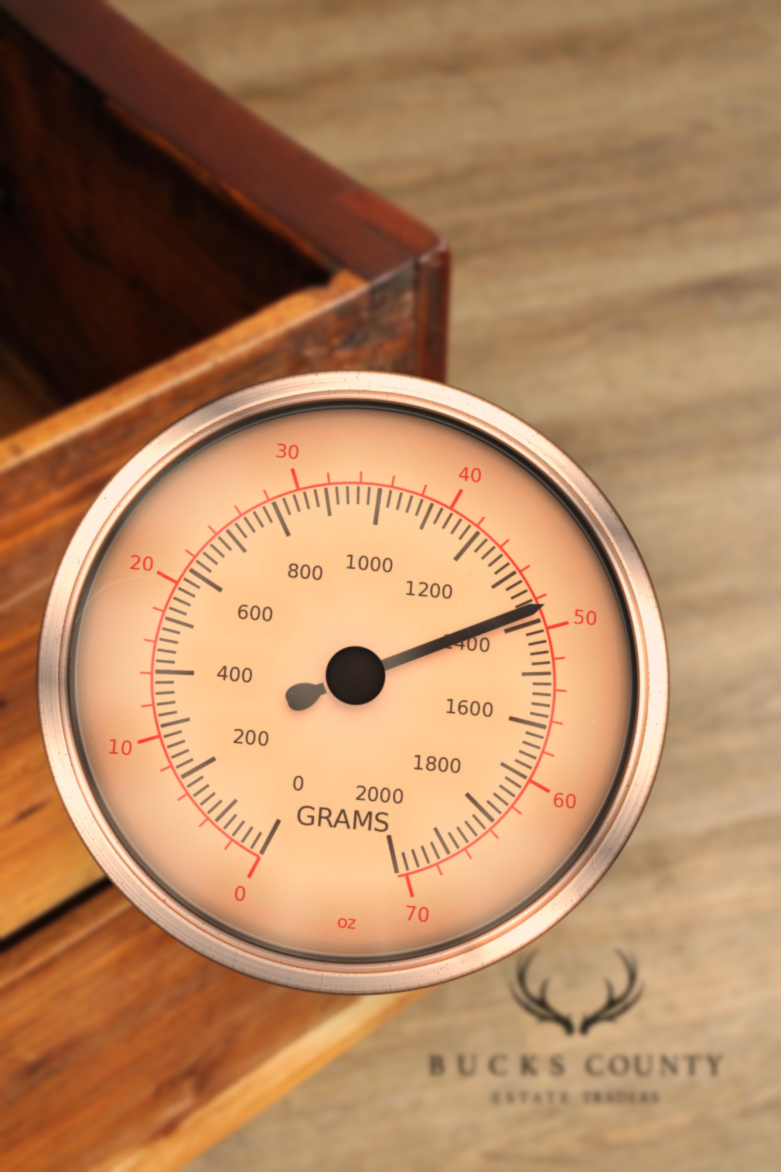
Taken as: 1380
